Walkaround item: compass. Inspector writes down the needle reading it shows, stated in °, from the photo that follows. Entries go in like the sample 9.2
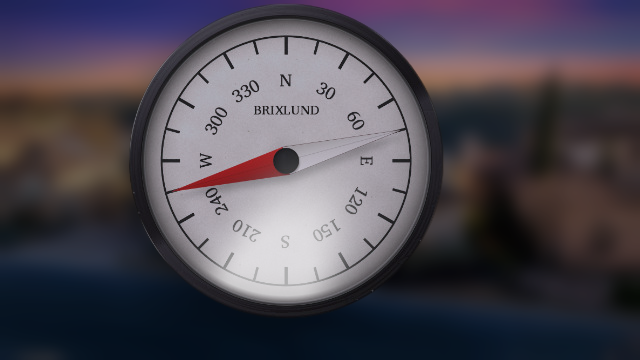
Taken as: 255
